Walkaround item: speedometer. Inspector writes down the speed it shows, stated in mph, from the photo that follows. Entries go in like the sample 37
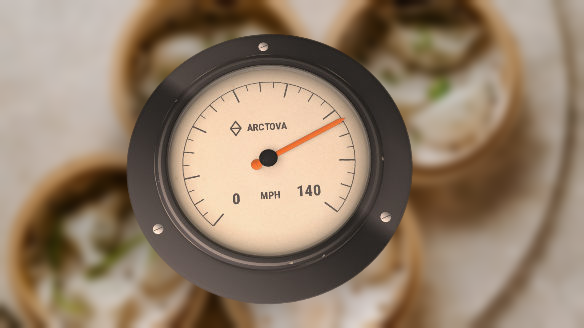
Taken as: 105
